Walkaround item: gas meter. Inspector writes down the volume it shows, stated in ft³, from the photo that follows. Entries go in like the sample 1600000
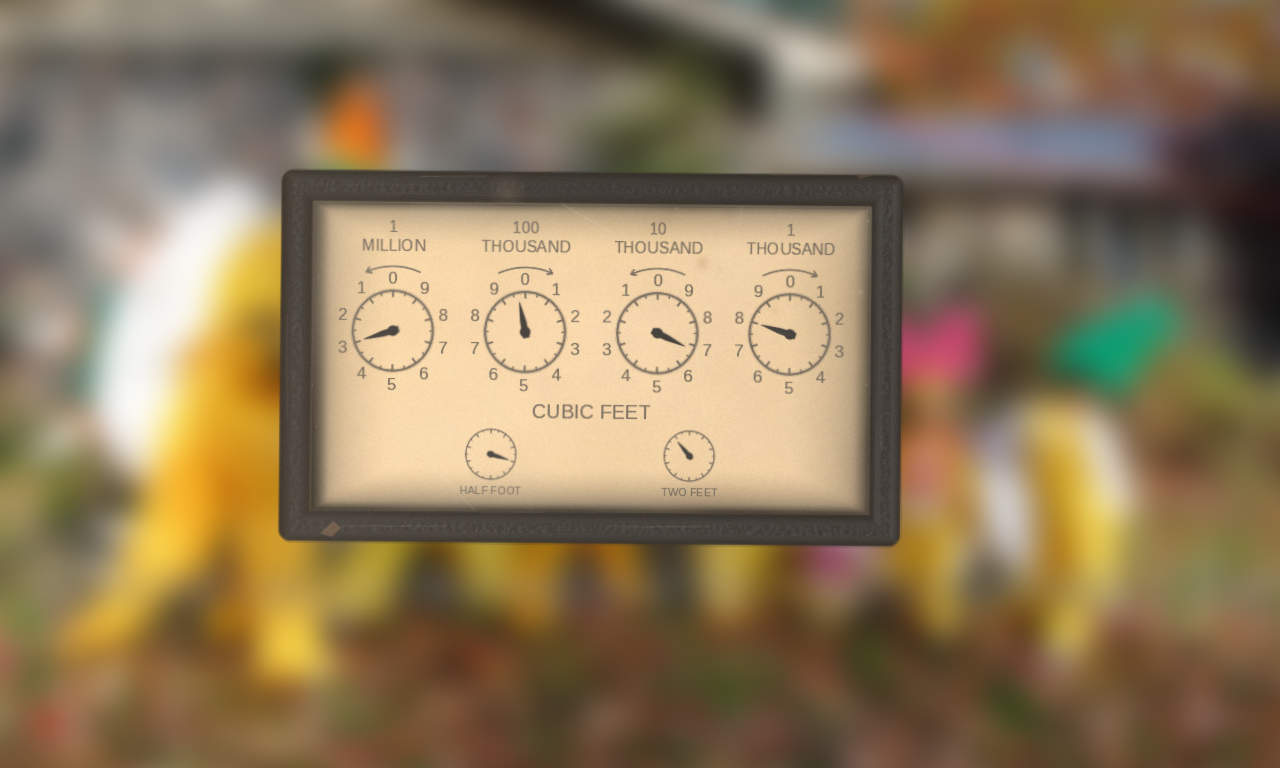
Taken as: 296800
